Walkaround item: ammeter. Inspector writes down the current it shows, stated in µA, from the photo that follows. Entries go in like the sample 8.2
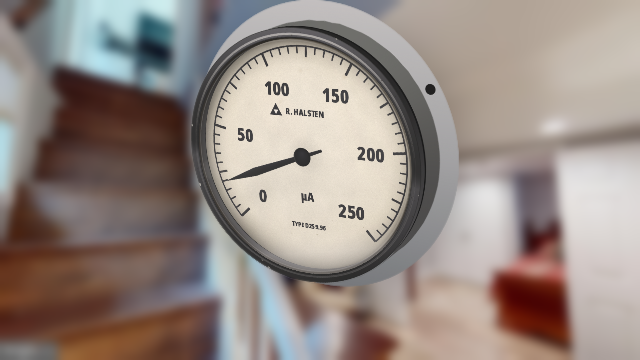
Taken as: 20
